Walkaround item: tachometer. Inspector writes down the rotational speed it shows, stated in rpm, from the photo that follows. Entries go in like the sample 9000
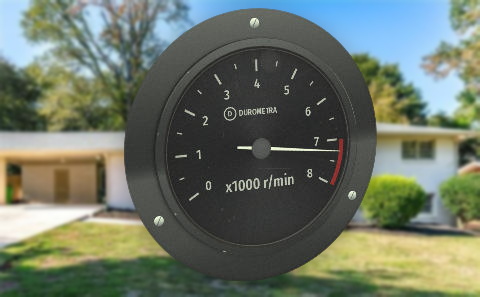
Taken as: 7250
